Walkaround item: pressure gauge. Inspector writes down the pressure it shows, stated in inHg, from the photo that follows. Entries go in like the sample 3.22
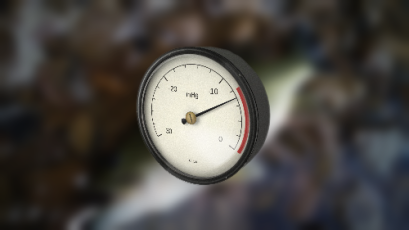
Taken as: -7
